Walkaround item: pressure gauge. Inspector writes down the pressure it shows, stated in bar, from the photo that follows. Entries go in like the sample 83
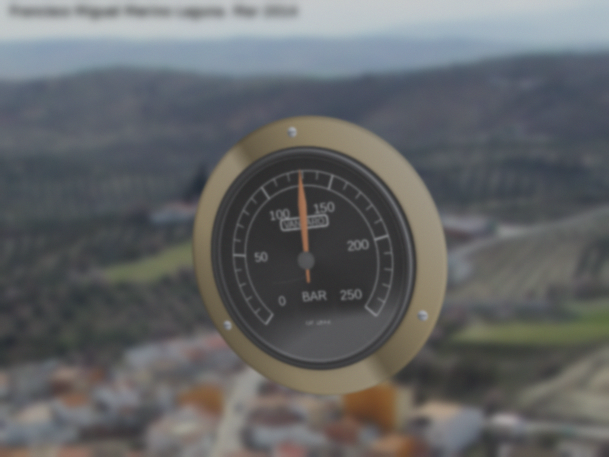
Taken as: 130
